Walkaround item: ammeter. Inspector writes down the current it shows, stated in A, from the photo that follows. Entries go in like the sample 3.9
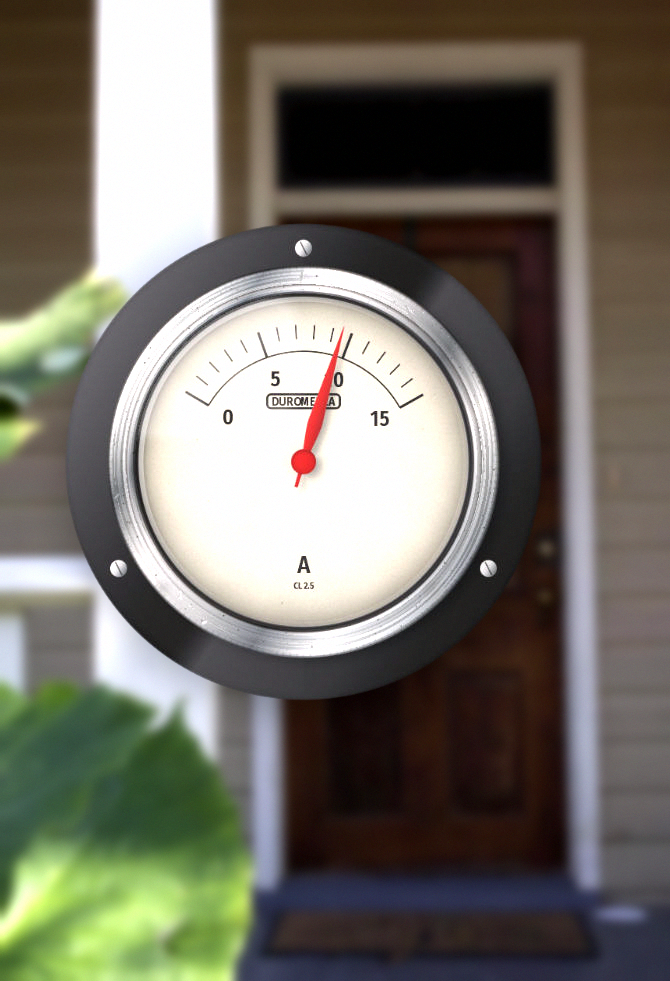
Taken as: 9.5
